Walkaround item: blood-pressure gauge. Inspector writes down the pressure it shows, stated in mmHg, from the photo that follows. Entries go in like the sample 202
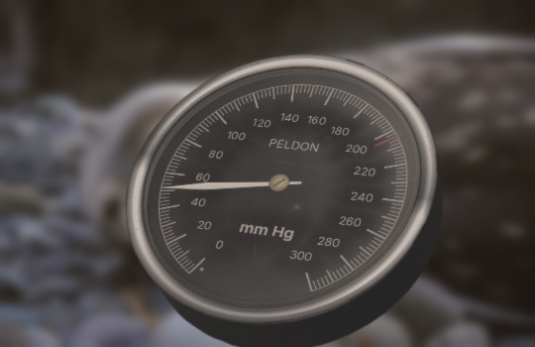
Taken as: 50
